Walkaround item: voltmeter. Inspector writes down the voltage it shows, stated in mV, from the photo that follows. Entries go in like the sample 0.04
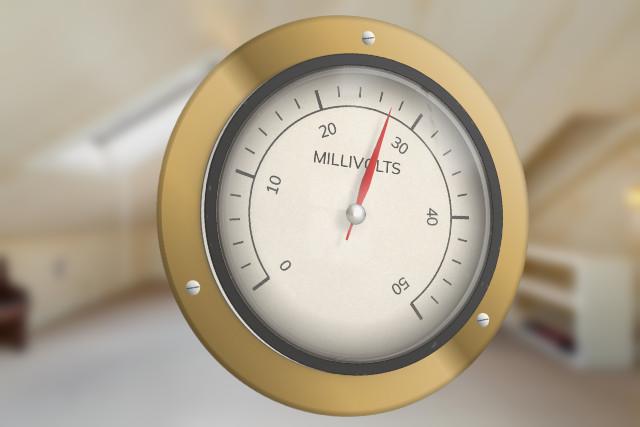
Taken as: 27
